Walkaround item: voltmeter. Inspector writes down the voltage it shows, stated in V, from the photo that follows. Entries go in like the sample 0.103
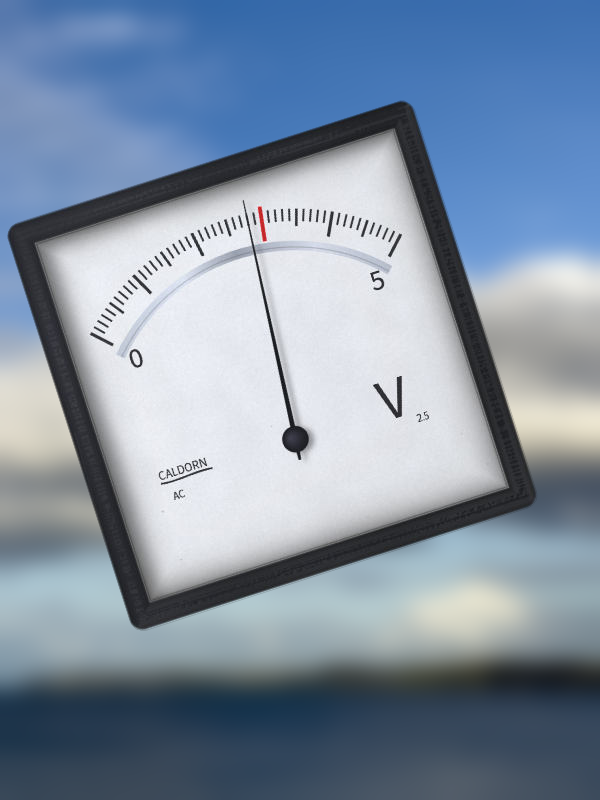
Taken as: 2.8
